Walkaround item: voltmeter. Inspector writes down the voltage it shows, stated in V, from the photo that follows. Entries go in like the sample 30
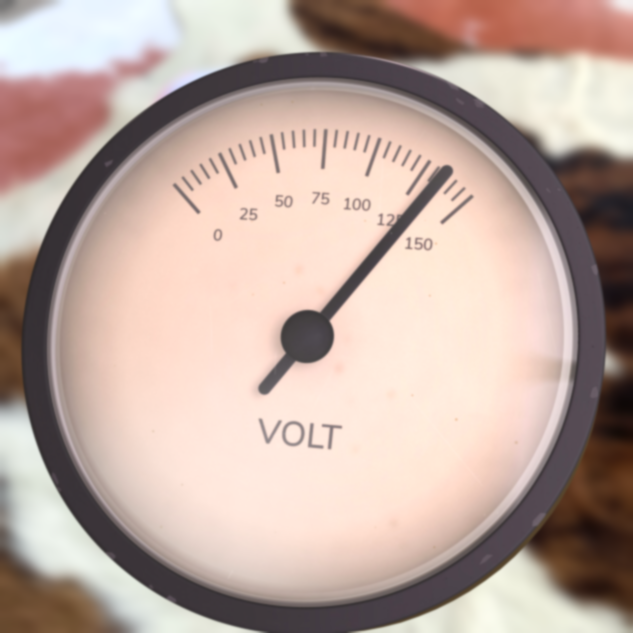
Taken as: 135
